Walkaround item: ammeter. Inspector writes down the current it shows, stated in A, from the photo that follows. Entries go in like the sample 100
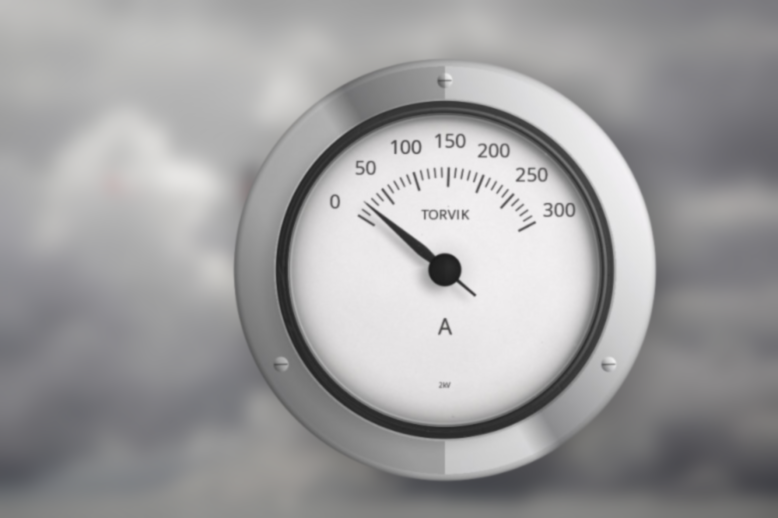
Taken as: 20
